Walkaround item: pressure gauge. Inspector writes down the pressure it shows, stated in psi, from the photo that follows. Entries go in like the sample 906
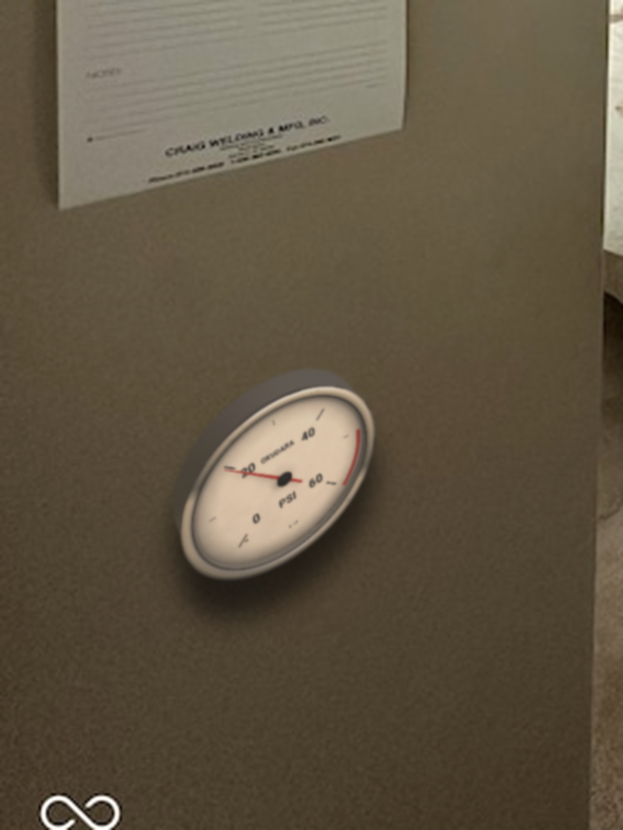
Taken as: 20
